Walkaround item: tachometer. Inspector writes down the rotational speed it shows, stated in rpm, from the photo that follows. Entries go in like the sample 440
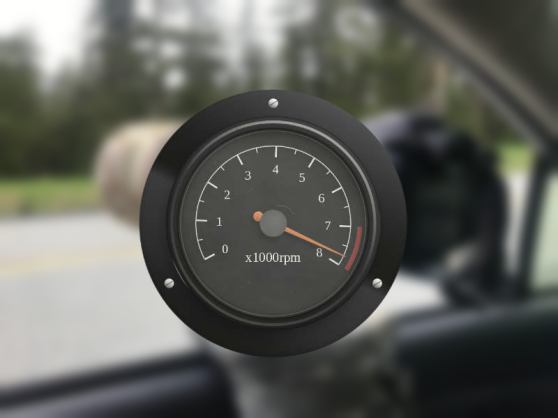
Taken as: 7750
